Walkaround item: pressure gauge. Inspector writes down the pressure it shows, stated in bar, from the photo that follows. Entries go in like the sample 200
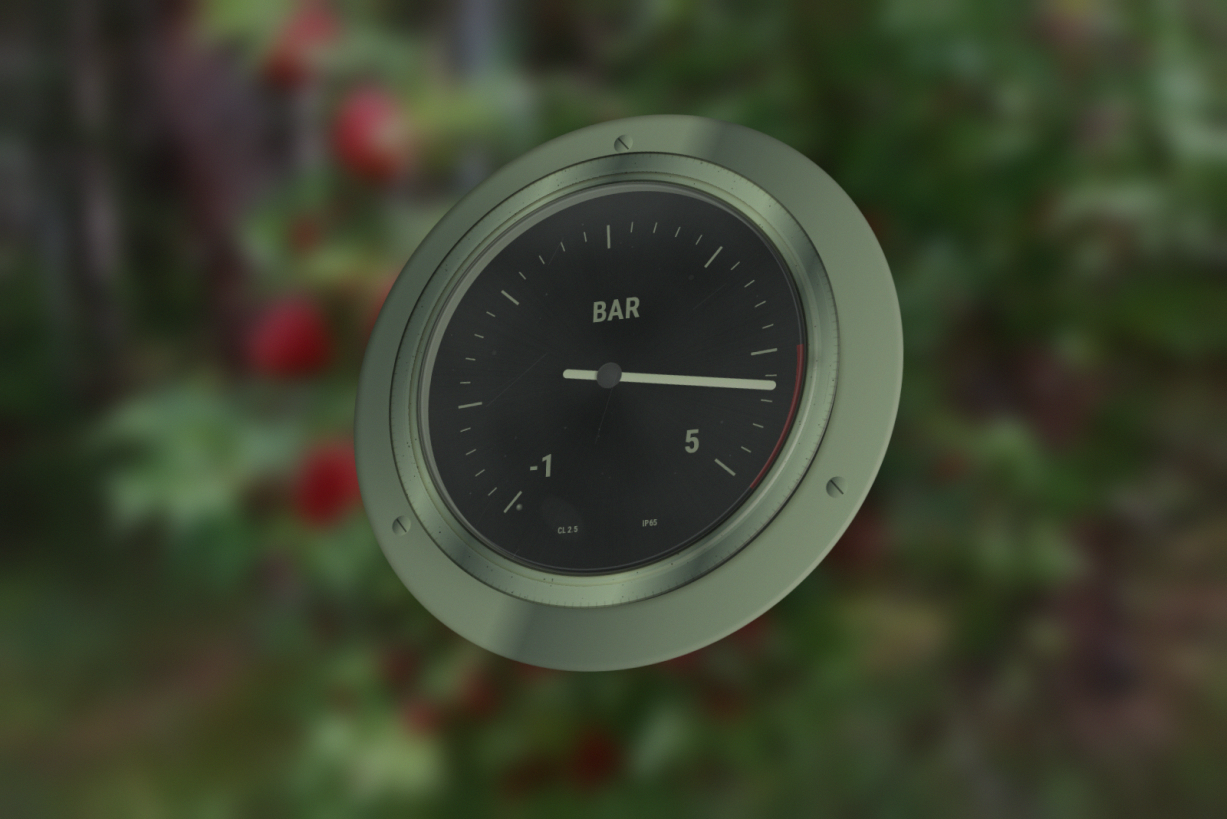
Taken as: 4.3
